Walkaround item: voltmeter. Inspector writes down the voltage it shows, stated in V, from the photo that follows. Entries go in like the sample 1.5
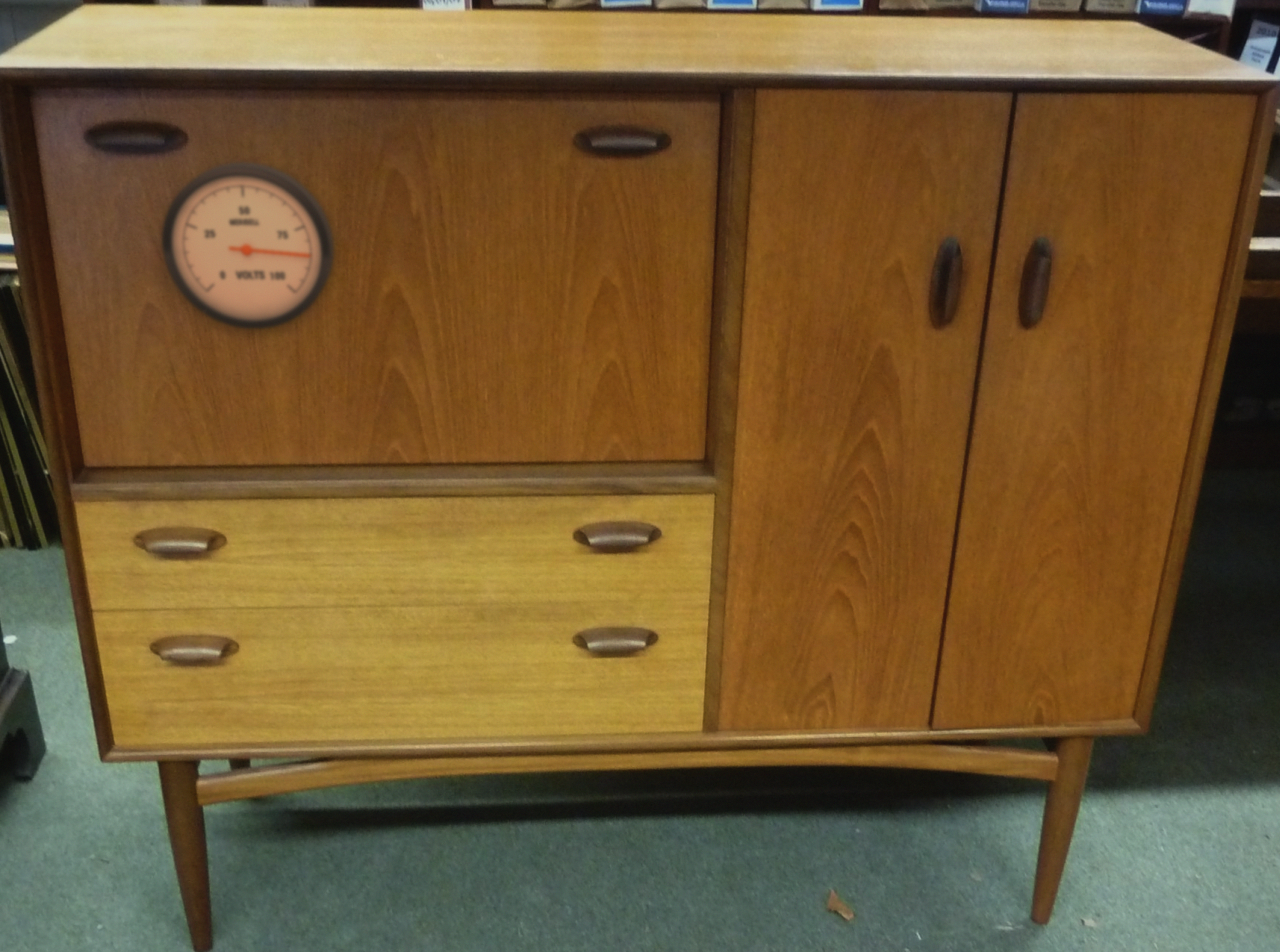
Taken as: 85
